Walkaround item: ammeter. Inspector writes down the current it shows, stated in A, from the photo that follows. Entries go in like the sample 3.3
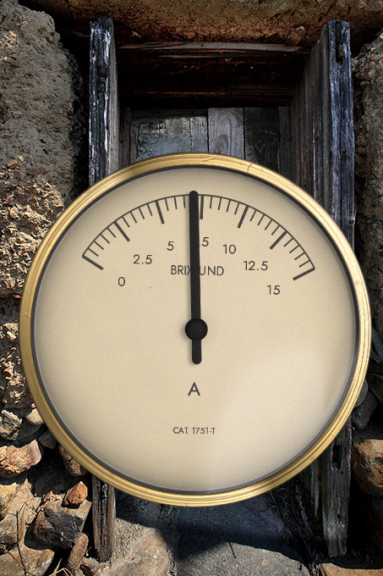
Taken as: 7
